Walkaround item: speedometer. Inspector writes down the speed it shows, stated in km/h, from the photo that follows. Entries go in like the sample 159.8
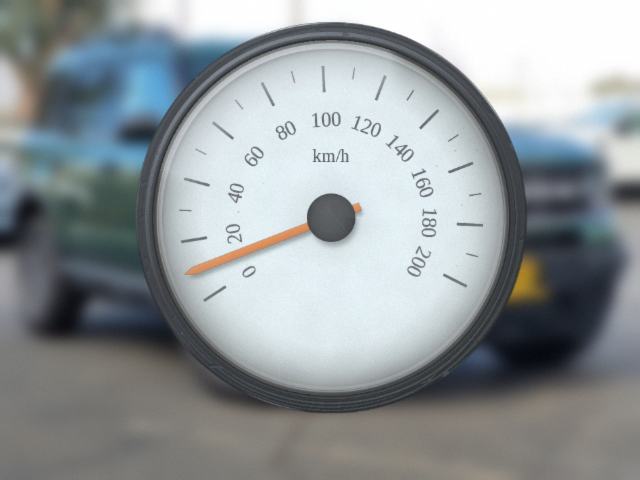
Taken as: 10
